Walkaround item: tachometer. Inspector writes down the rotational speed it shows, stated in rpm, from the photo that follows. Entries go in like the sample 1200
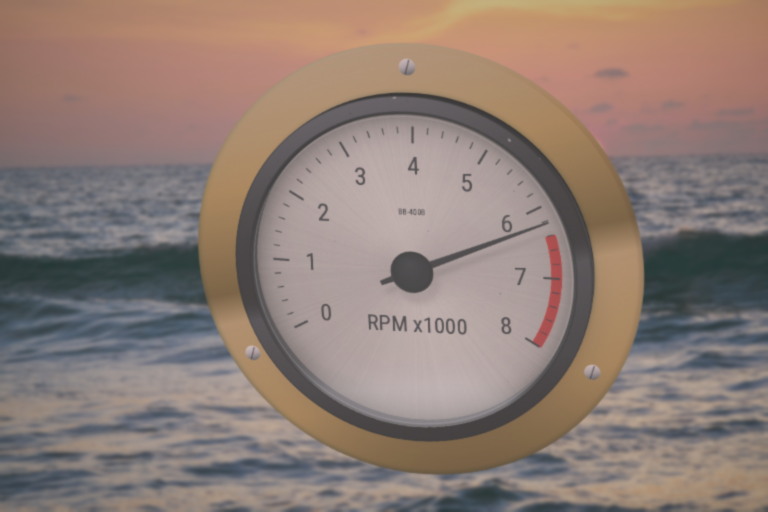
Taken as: 6200
